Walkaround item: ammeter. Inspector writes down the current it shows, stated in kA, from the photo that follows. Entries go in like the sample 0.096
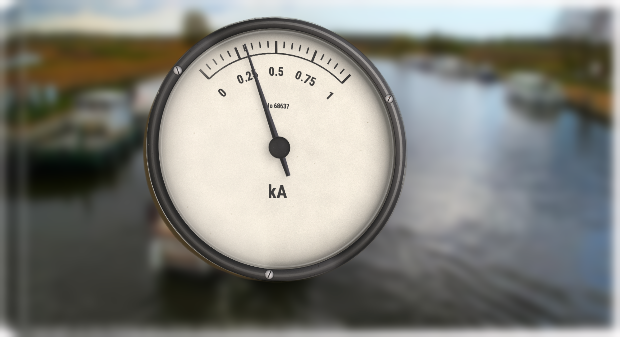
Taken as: 0.3
